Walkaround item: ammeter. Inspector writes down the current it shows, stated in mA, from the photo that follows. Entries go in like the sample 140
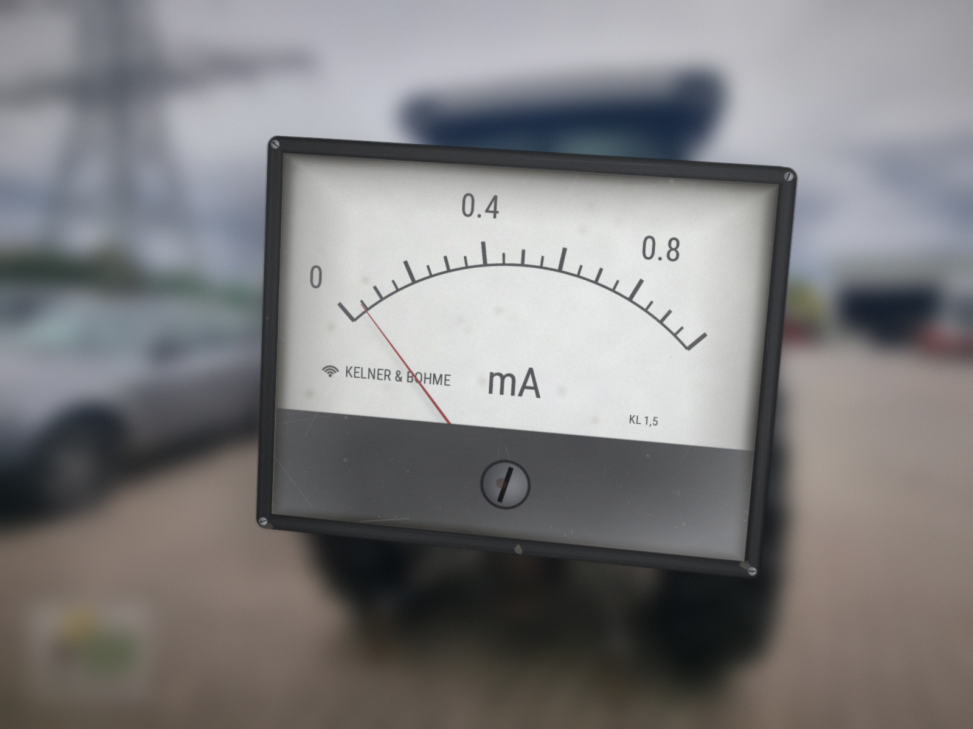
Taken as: 0.05
